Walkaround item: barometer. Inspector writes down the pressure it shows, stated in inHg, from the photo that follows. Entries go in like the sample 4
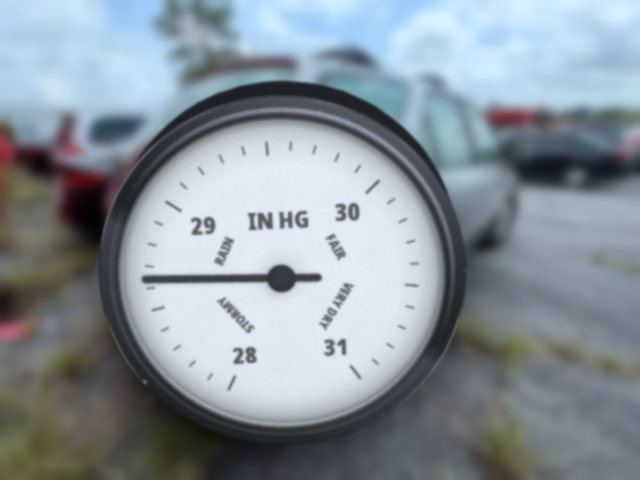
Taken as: 28.65
